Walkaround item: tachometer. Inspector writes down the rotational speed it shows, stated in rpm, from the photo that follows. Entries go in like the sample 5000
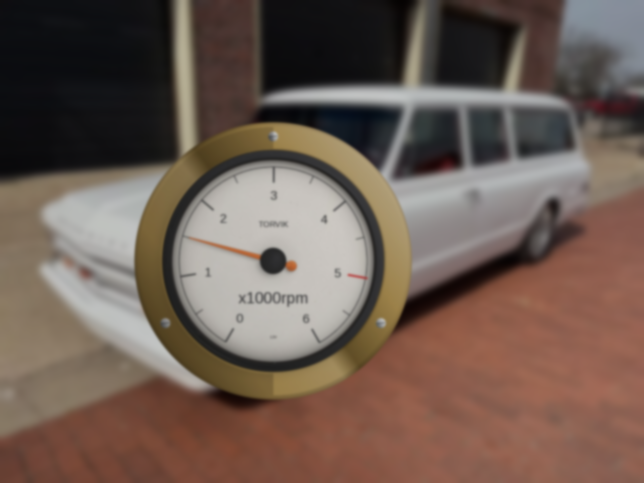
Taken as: 1500
